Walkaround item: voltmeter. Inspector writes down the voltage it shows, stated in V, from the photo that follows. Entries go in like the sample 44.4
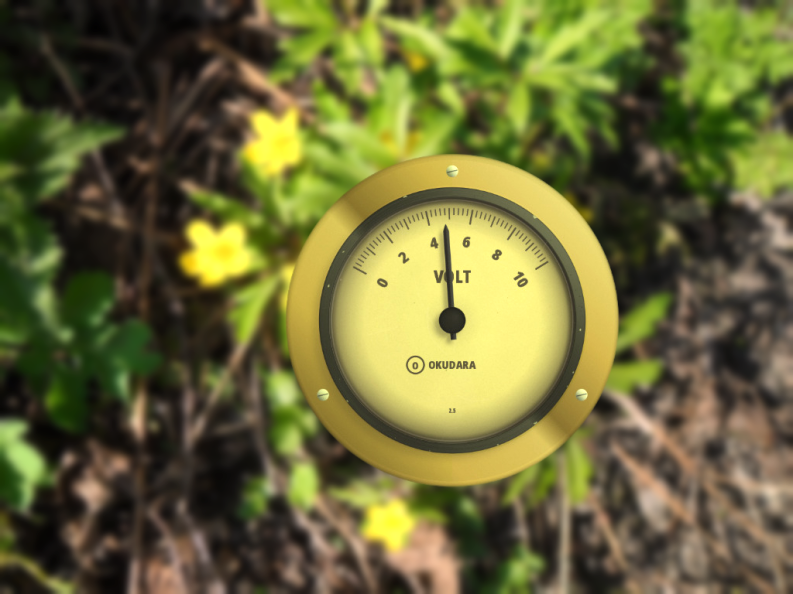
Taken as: 4.8
